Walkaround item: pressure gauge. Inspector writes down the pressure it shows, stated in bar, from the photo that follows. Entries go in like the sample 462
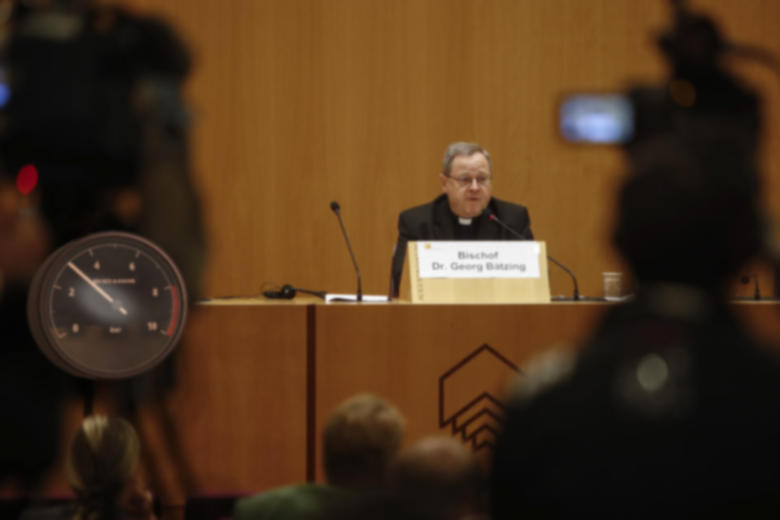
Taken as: 3
